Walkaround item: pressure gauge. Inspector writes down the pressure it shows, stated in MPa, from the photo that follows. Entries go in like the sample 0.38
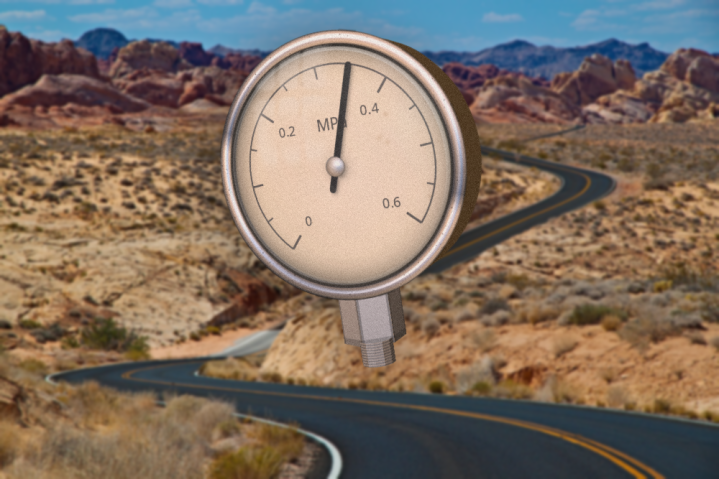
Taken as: 0.35
